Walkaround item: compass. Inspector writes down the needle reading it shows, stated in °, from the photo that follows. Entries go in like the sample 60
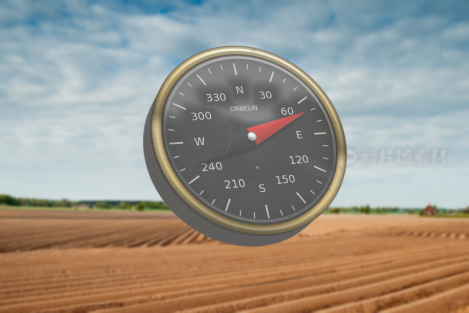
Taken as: 70
